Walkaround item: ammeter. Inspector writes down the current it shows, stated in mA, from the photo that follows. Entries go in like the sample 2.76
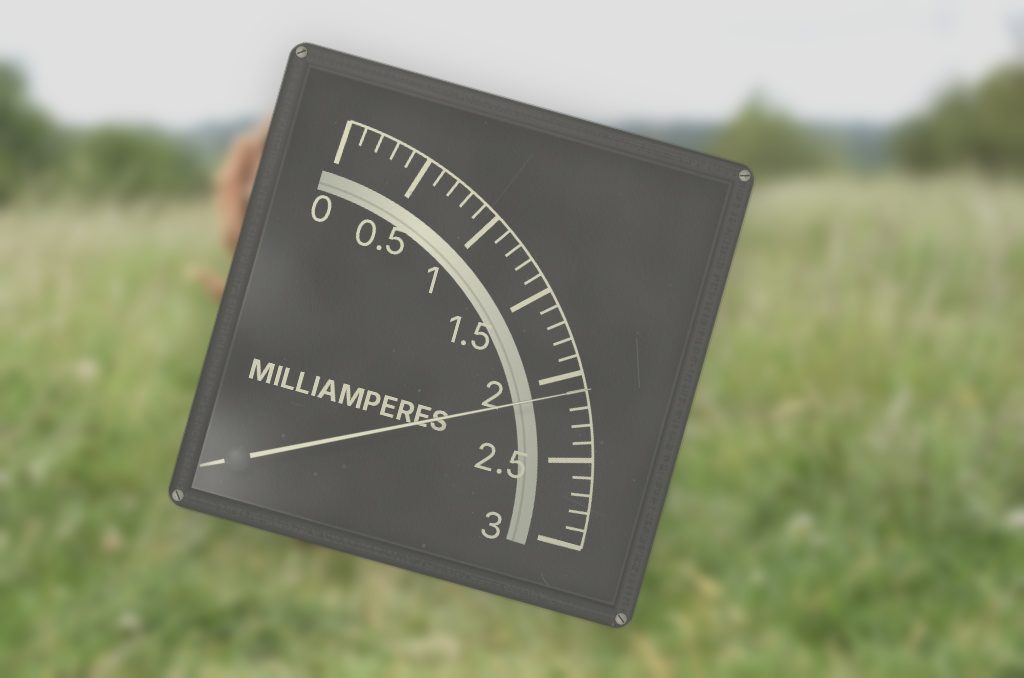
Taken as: 2.1
